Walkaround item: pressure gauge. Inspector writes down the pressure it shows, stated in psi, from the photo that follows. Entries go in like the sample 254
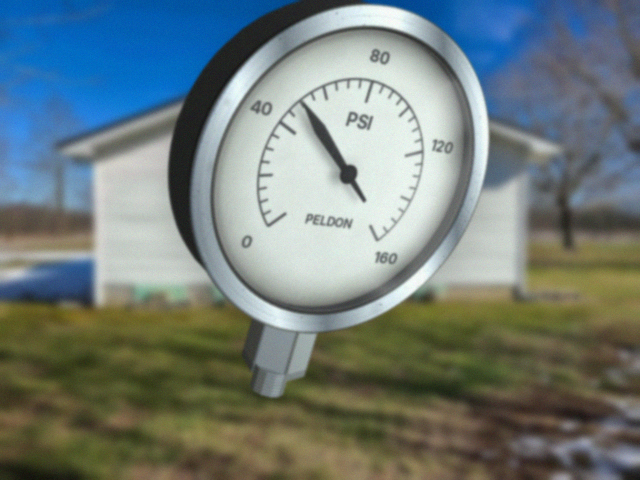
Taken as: 50
